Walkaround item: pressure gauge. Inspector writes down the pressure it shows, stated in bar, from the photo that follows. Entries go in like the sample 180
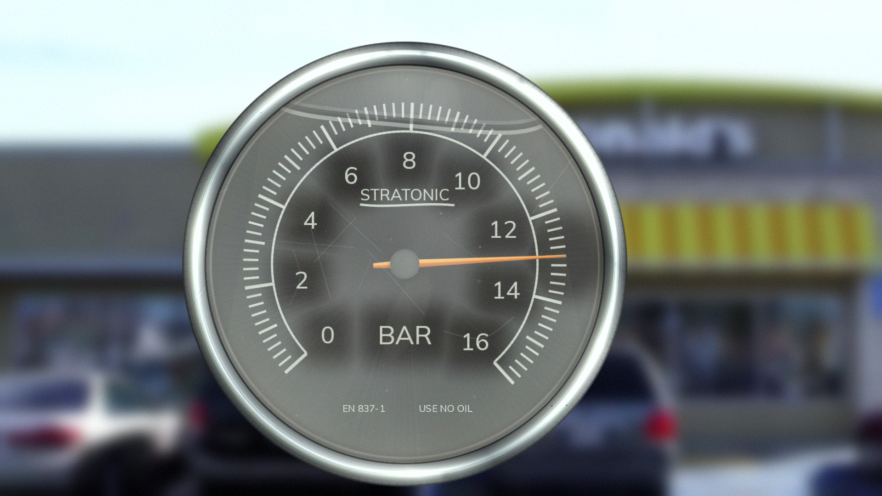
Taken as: 13
